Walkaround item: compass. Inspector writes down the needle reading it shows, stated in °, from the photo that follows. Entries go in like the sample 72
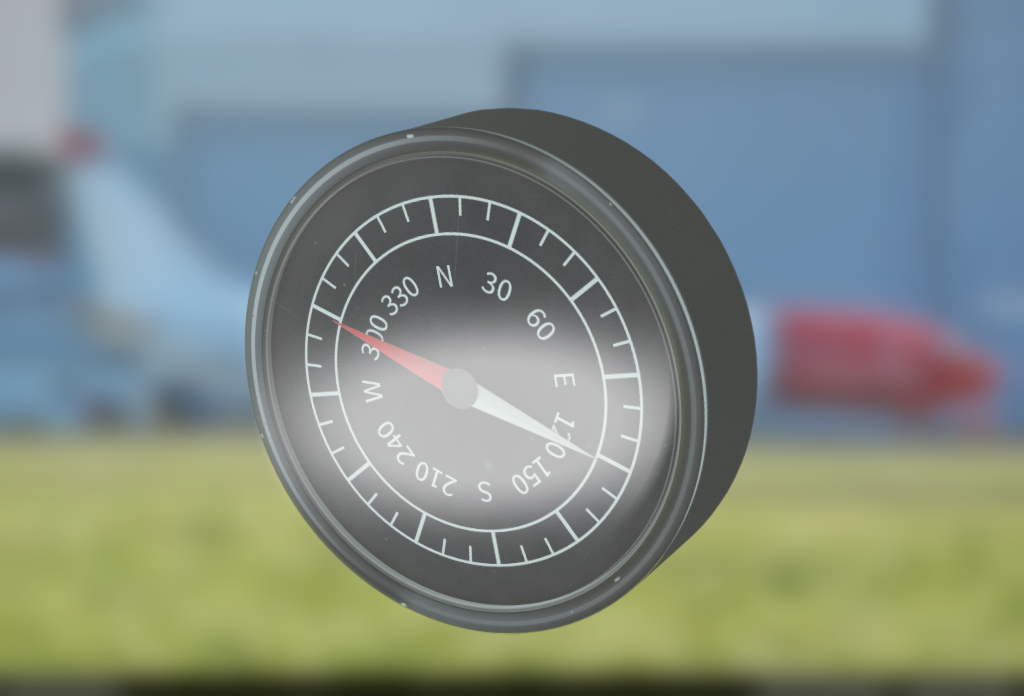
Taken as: 300
